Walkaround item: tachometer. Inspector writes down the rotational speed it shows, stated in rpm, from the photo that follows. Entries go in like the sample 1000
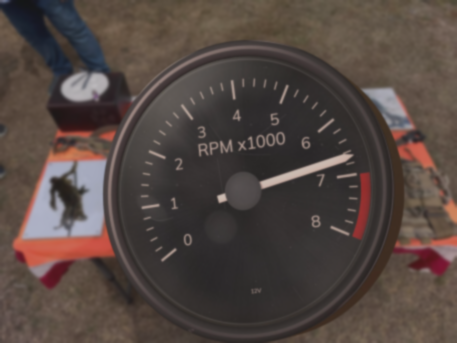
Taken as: 6700
